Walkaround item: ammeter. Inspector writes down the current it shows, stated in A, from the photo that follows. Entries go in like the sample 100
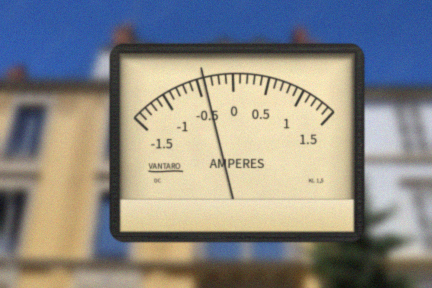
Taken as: -0.4
